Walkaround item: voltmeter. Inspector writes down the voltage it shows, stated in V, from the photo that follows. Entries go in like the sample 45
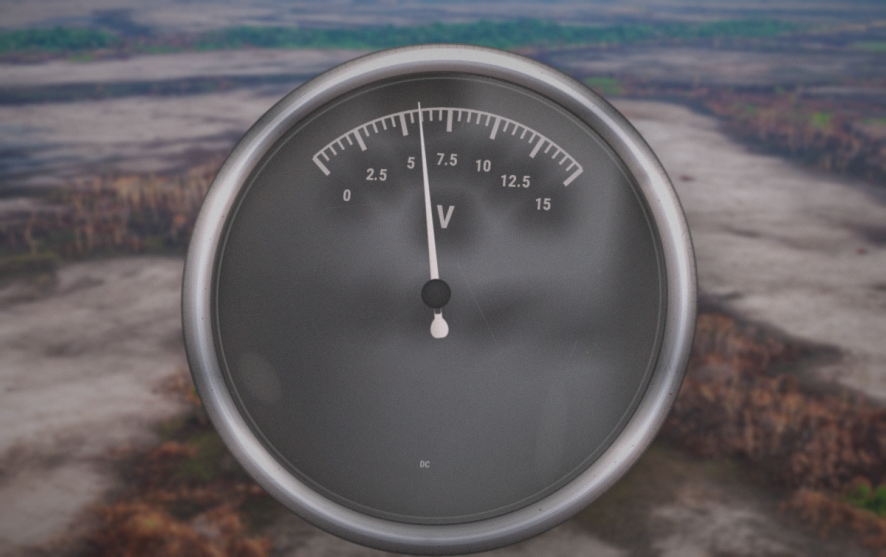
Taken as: 6
